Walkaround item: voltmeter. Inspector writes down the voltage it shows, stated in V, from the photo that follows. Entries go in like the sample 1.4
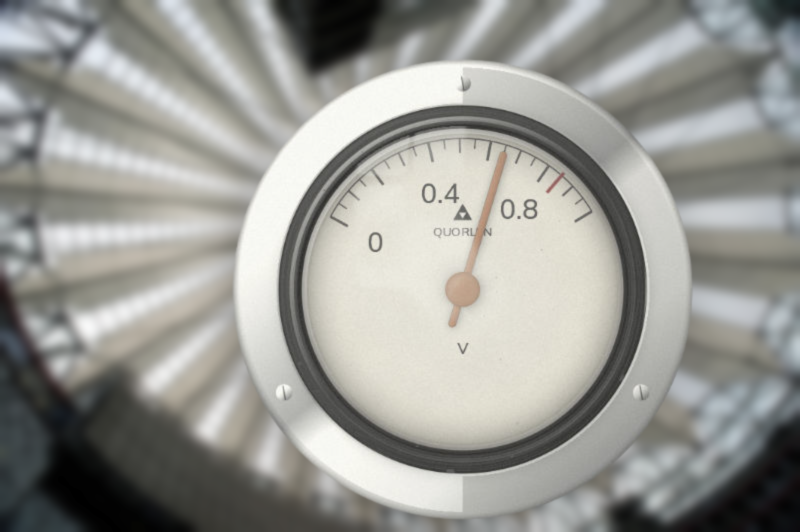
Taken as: 0.65
